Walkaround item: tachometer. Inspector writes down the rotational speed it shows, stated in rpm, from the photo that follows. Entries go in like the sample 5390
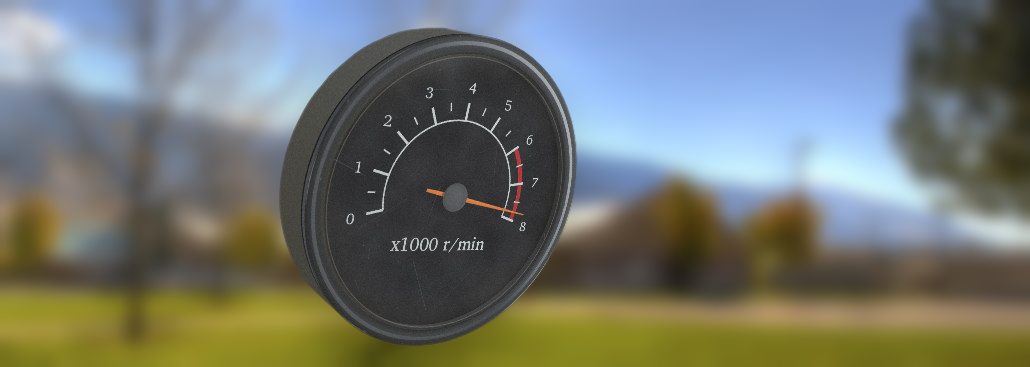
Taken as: 7750
